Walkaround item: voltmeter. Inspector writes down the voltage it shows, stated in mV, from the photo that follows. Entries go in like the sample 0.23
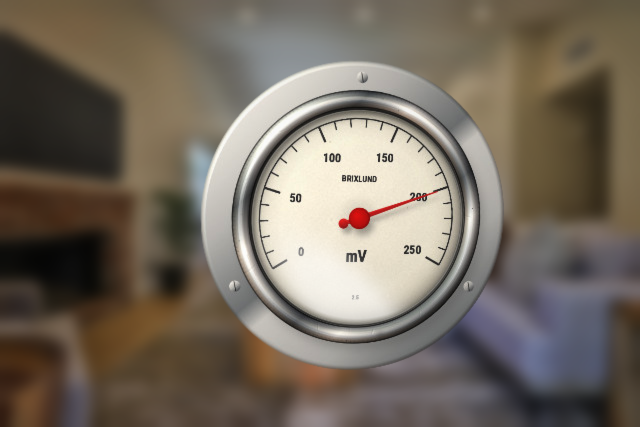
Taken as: 200
